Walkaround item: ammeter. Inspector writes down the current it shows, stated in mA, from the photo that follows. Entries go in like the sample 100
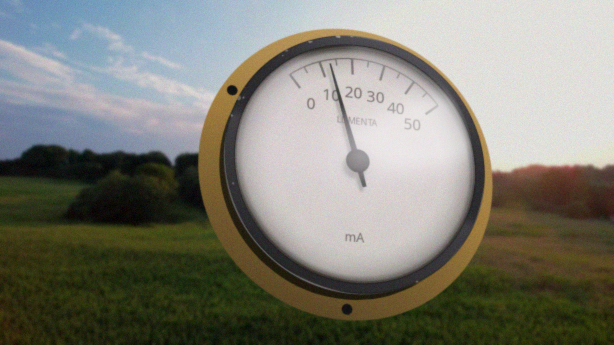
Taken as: 12.5
